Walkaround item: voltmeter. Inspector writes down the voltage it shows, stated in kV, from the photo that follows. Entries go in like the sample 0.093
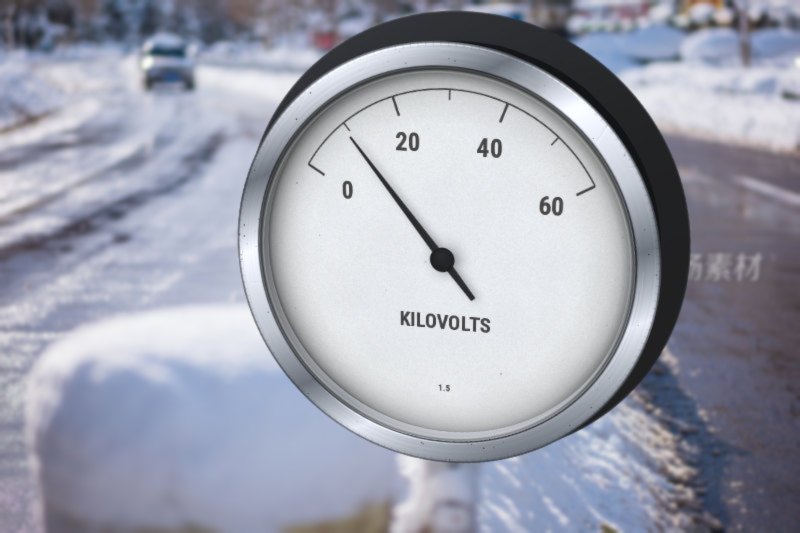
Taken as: 10
